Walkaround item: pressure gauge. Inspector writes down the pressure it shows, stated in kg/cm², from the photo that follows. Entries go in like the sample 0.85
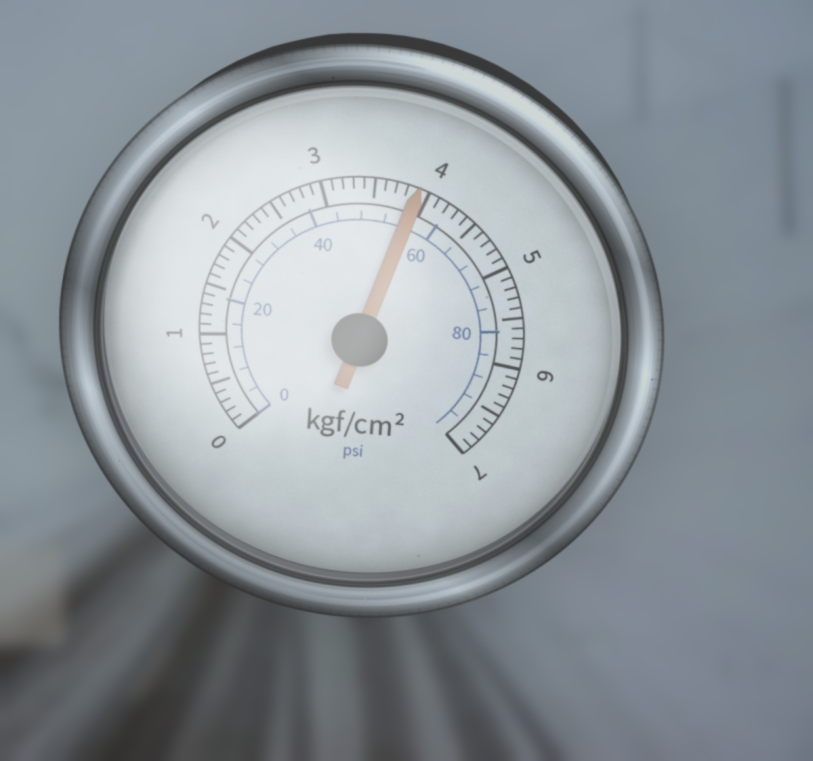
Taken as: 3.9
